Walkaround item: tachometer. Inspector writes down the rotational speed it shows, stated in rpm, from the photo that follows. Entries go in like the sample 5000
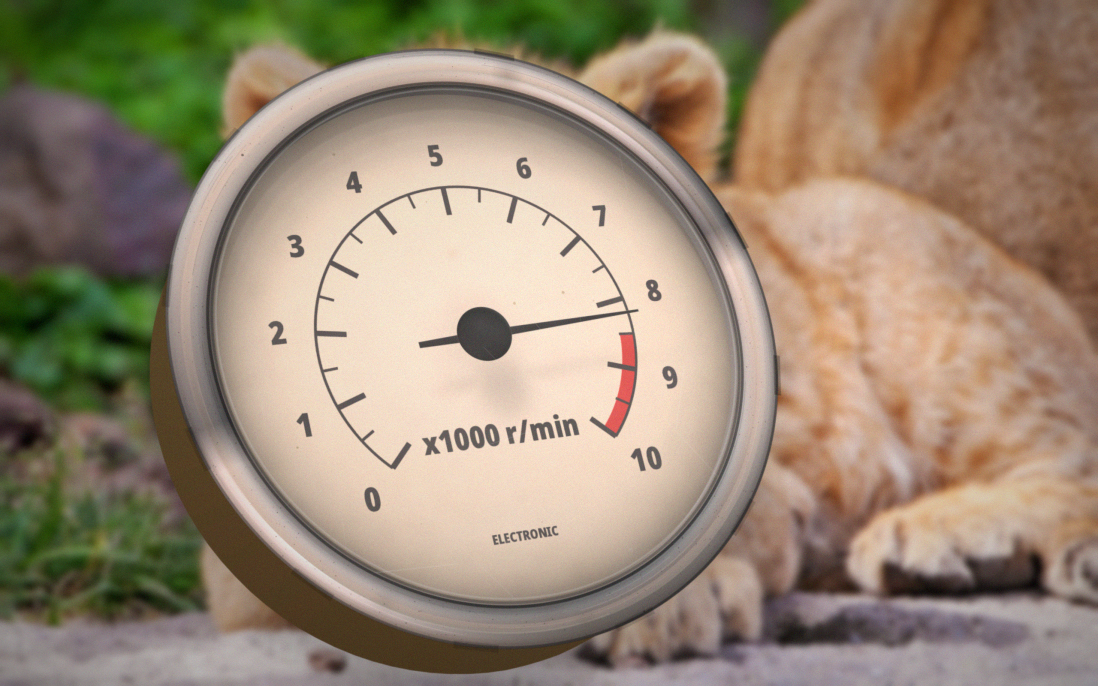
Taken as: 8250
